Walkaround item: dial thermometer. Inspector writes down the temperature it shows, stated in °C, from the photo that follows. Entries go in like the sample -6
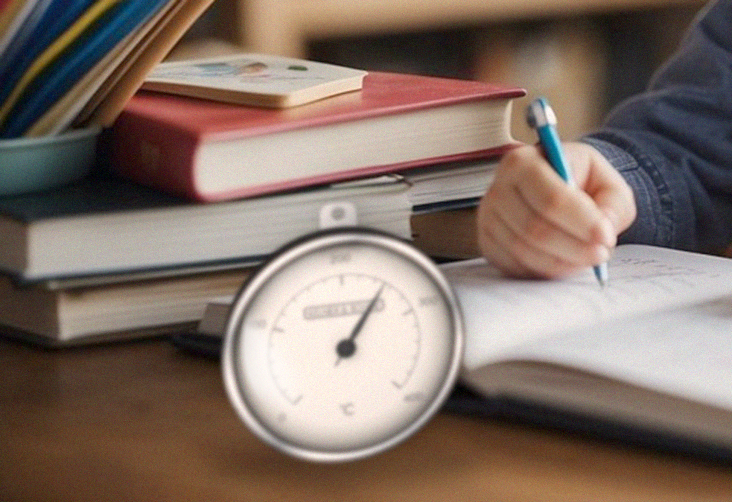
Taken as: 250
